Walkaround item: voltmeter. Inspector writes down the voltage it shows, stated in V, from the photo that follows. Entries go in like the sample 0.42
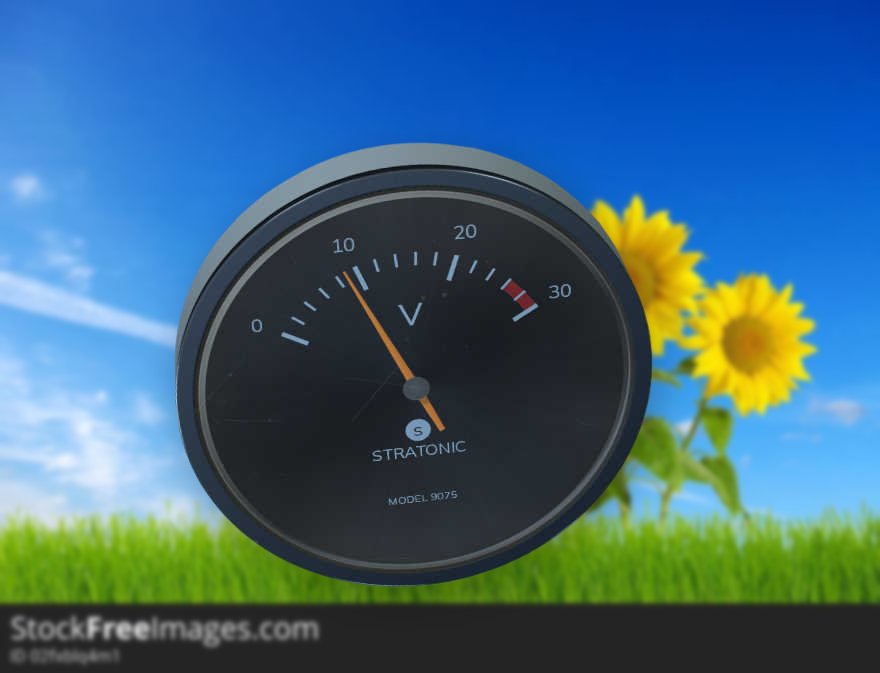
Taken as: 9
